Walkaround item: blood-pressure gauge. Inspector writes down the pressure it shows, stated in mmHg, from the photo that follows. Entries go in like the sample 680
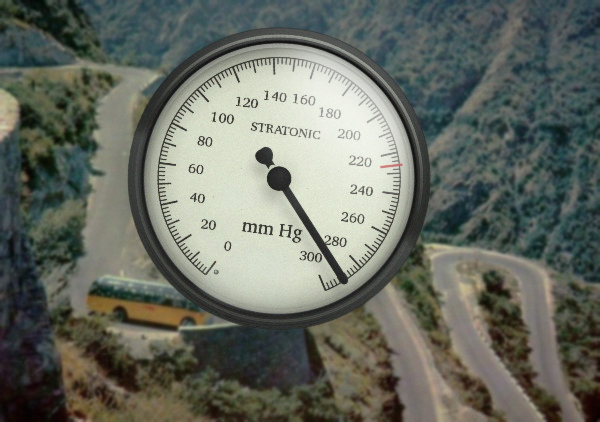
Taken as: 290
